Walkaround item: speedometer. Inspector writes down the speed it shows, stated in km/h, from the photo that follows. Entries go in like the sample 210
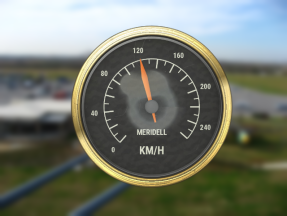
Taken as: 120
